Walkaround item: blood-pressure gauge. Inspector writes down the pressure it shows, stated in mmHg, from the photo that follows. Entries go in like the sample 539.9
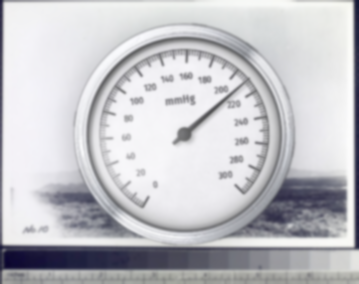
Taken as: 210
